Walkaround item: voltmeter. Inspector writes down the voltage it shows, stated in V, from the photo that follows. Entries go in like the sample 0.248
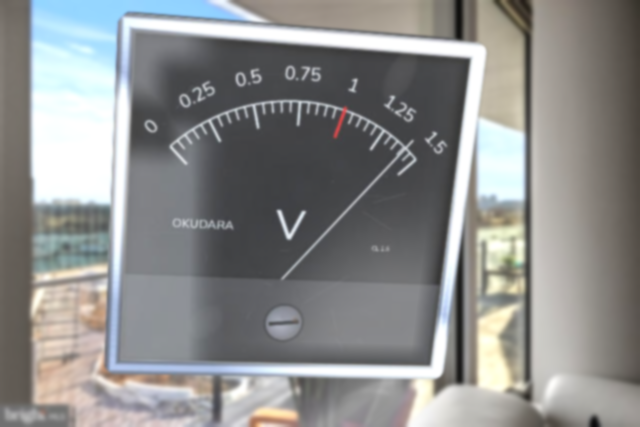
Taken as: 1.4
